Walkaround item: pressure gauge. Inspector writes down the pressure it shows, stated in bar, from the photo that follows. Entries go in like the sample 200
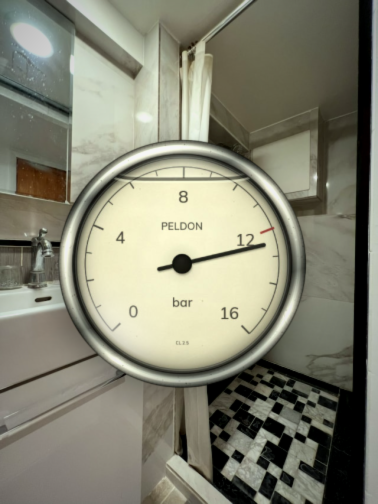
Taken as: 12.5
